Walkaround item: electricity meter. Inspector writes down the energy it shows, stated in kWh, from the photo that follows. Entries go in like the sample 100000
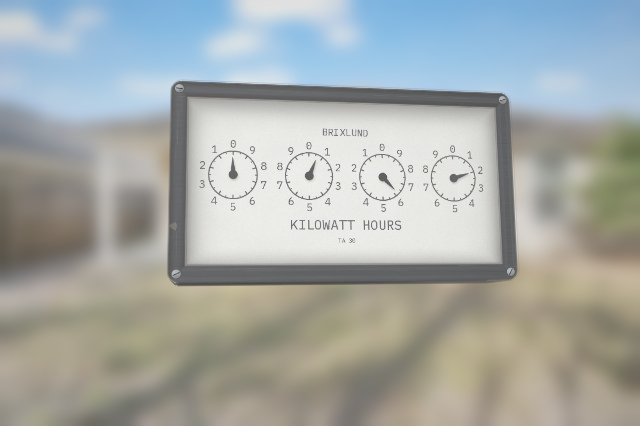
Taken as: 62
